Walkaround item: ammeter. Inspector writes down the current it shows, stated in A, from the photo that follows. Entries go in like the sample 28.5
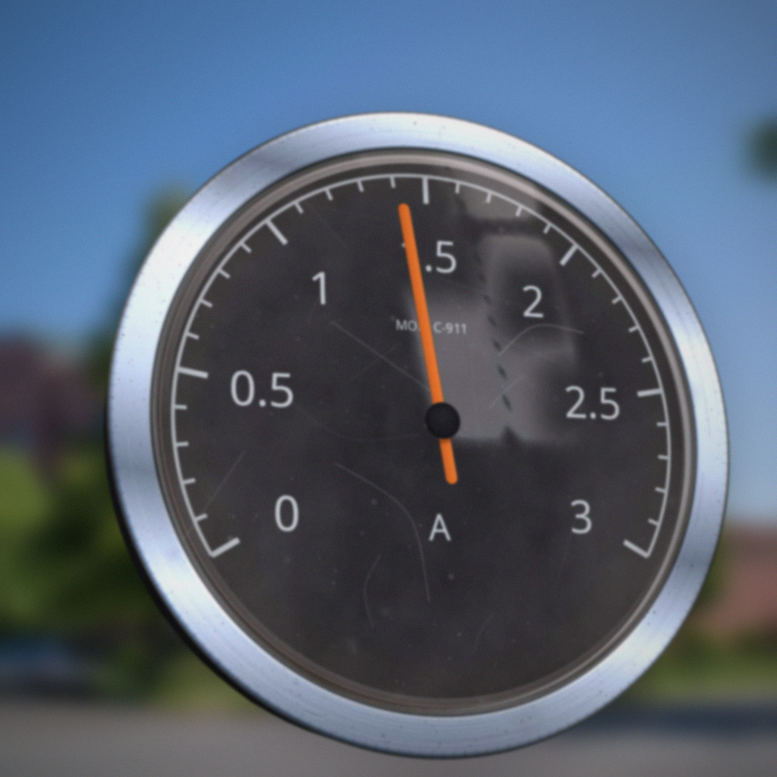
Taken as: 1.4
